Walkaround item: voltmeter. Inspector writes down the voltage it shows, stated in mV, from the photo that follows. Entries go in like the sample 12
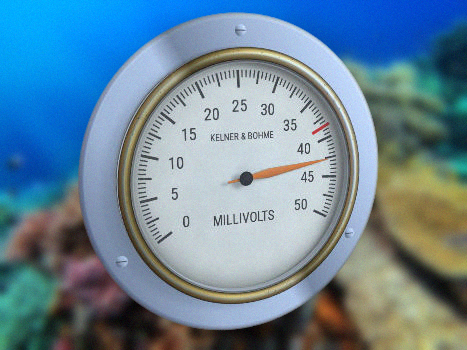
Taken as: 42.5
